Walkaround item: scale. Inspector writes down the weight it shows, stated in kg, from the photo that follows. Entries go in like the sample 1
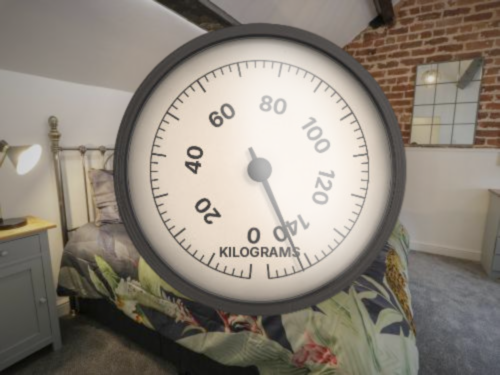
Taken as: 142
